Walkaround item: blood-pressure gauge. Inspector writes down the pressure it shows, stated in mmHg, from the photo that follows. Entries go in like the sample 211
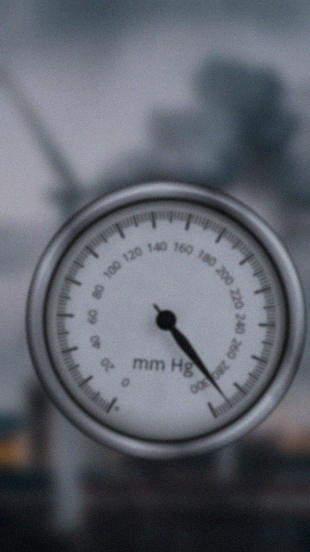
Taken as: 290
